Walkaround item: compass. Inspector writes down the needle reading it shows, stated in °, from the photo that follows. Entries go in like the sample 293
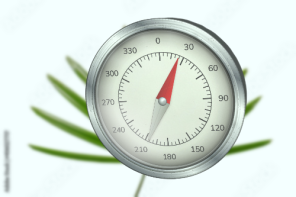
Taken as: 25
